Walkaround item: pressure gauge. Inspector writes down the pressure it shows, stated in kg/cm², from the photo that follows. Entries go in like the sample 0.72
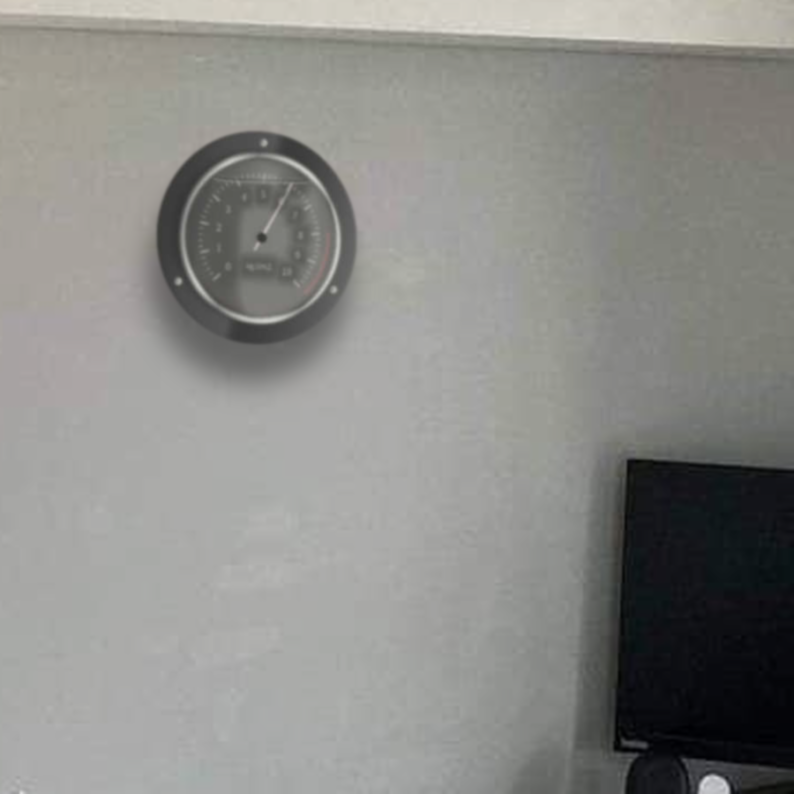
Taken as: 6
